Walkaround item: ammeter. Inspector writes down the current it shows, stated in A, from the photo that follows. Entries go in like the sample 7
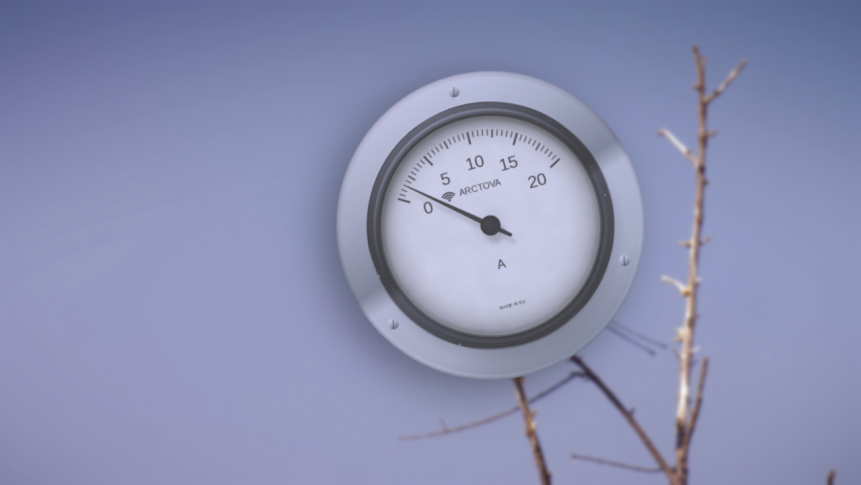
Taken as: 1.5
